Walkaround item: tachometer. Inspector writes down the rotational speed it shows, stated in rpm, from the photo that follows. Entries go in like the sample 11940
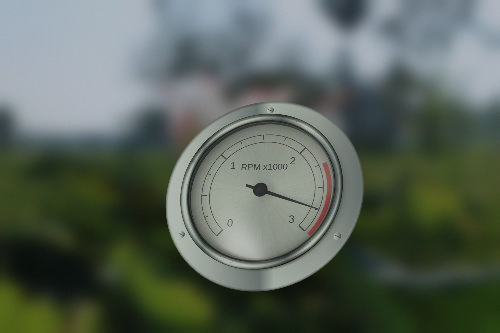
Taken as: 2750
